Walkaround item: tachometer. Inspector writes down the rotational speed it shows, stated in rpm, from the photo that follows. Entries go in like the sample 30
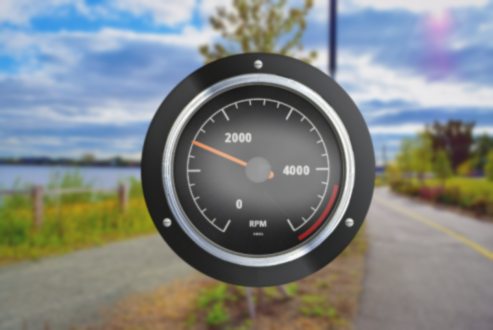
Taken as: 1400
